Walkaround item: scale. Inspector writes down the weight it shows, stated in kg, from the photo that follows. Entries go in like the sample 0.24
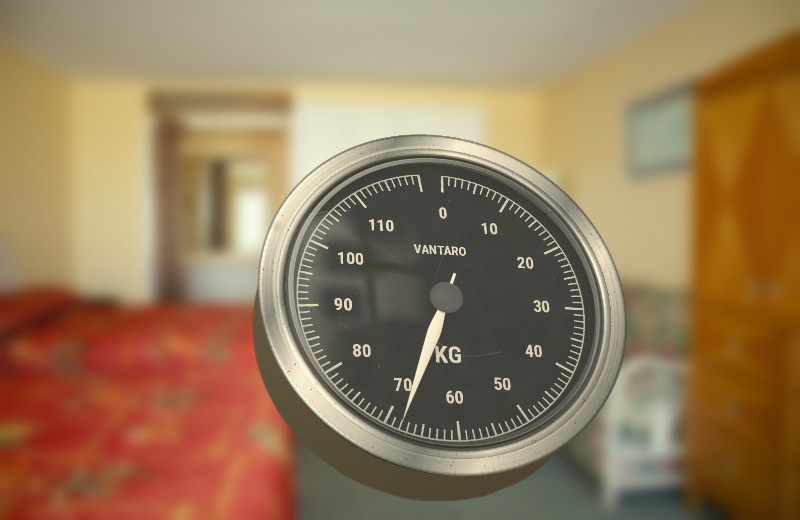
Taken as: 68
